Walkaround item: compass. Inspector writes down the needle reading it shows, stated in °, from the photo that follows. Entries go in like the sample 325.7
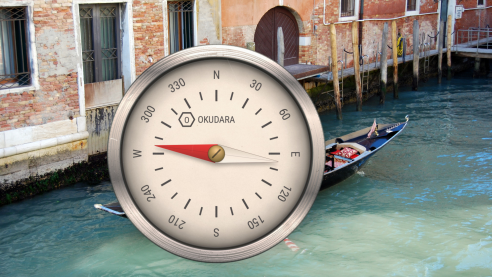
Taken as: 277.5
